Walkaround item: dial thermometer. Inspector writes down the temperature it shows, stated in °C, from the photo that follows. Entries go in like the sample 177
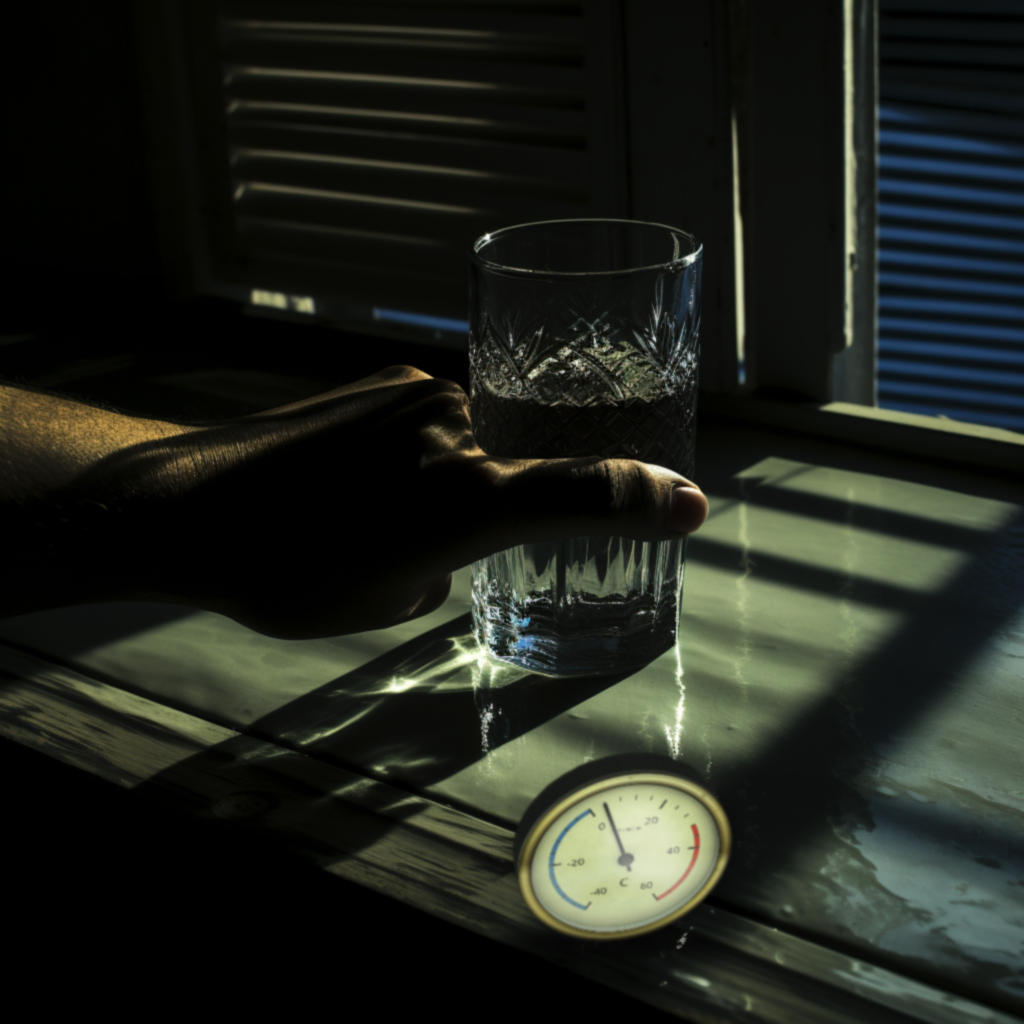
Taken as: 4
